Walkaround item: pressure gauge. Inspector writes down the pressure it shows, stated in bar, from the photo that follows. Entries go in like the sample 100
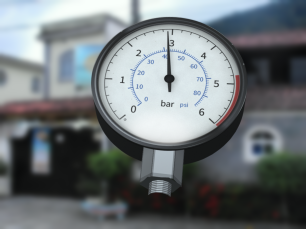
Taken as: 2.9
